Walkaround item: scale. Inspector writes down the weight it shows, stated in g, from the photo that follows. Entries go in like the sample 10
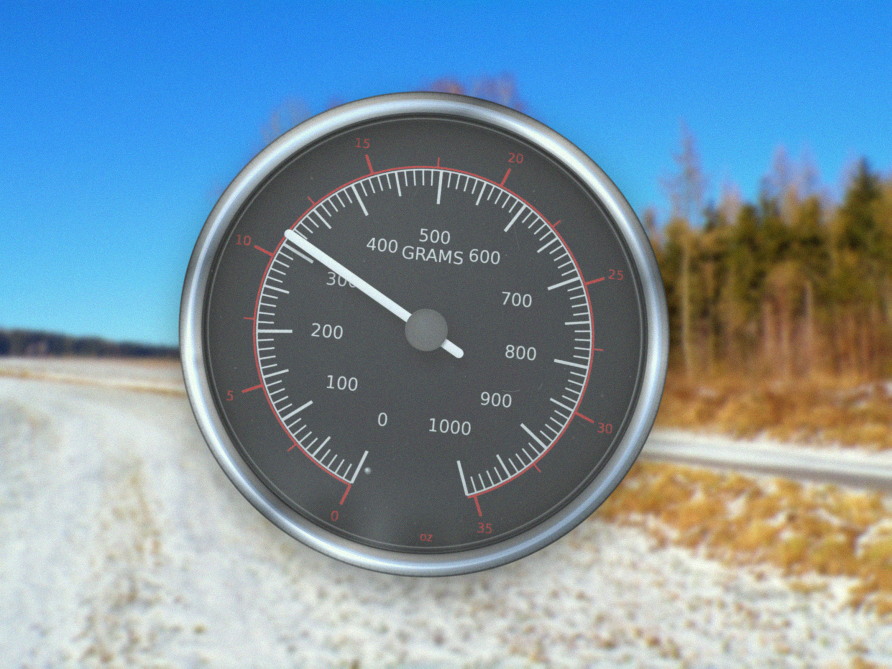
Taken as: 310
